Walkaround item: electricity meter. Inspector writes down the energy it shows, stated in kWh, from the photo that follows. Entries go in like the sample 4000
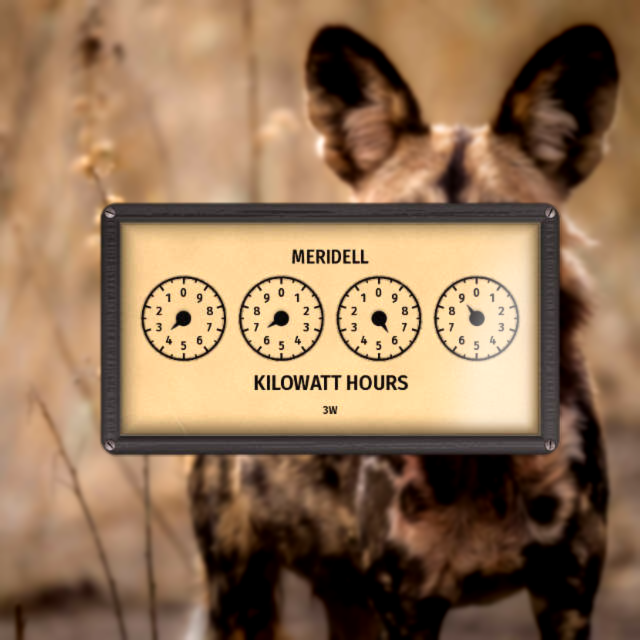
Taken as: 3659
